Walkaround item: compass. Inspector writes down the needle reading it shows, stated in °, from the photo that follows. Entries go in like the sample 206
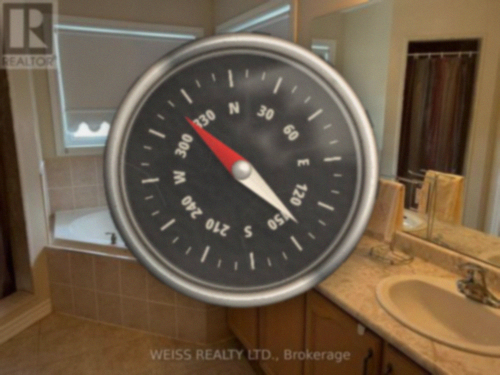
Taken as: 320
